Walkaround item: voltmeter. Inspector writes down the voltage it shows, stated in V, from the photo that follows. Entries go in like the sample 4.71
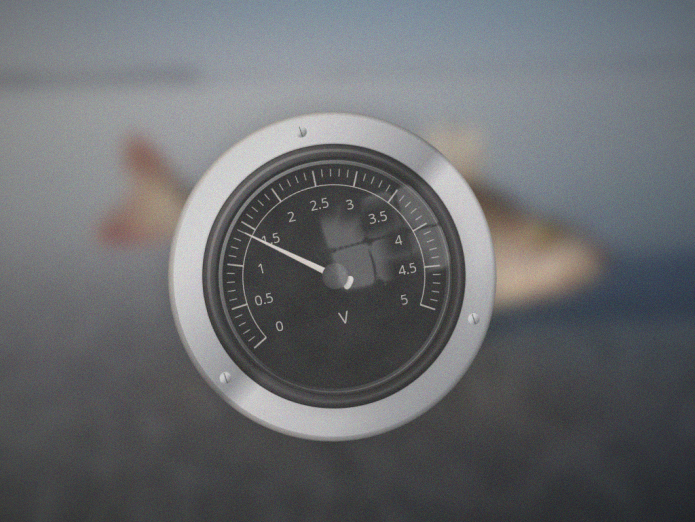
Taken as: 1.4
